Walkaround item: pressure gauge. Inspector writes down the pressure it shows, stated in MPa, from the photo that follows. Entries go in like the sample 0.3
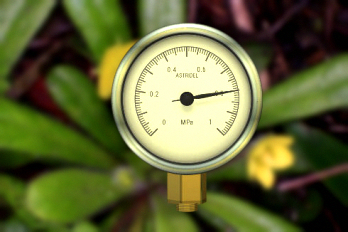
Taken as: 0.8
